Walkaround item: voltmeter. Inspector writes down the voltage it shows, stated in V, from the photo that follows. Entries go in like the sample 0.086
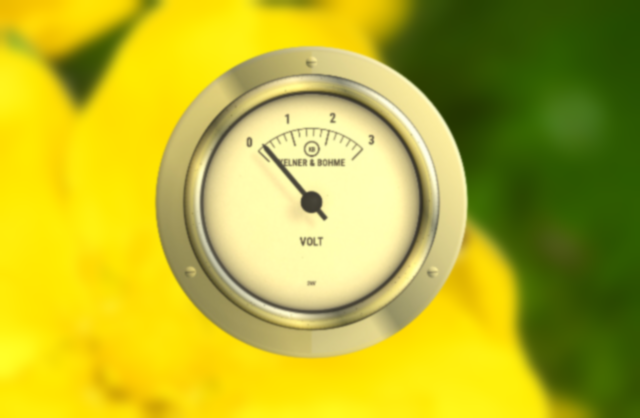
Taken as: 0.2
